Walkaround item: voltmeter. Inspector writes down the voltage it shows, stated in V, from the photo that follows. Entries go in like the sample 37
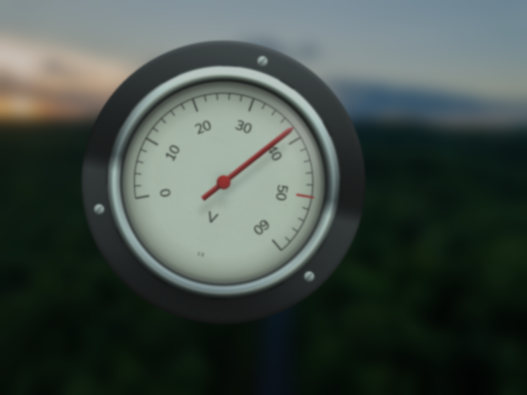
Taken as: 38
